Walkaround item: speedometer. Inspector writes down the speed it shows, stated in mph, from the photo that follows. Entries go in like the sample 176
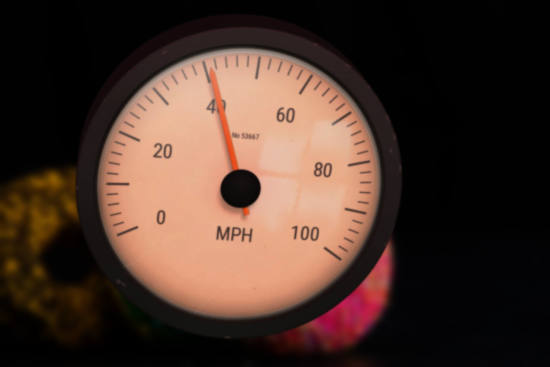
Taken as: 41
